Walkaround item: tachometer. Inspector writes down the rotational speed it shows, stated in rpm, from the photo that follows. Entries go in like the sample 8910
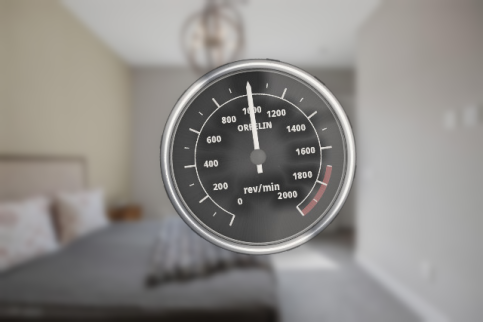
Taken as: 1000
